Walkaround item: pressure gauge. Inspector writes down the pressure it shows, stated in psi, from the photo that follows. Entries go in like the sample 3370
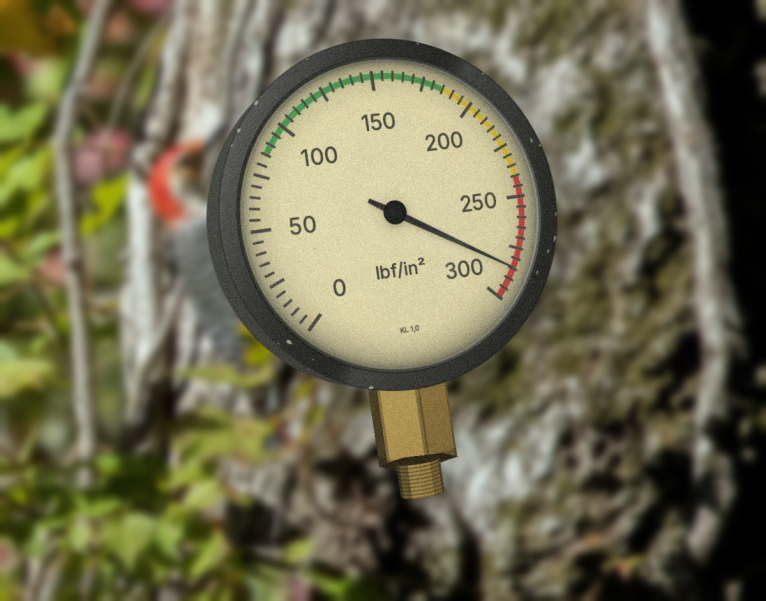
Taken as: 285
